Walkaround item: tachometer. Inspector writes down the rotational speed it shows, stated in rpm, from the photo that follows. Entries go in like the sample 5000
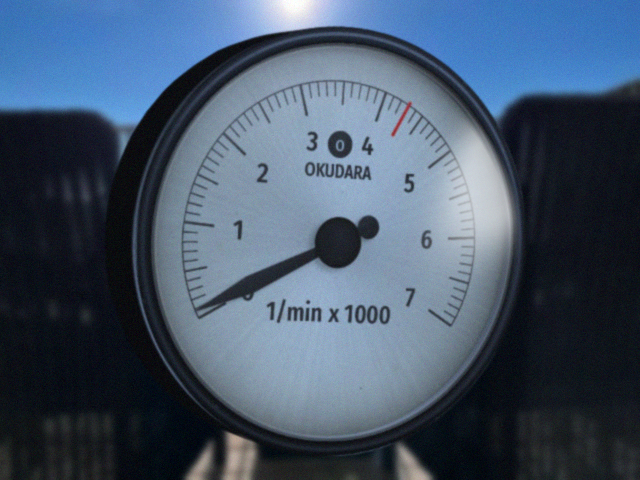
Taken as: 100
